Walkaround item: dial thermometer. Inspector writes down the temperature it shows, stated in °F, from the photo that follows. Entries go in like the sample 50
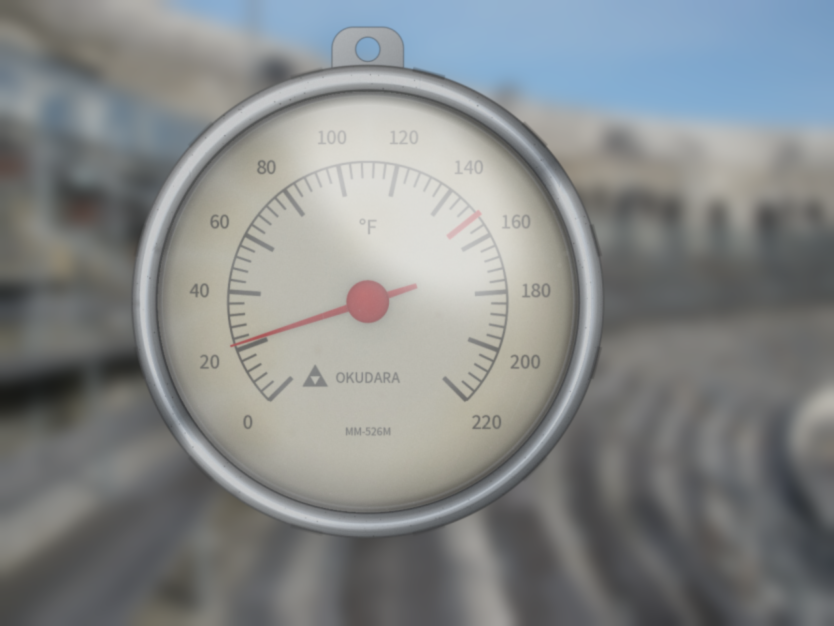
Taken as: 22
